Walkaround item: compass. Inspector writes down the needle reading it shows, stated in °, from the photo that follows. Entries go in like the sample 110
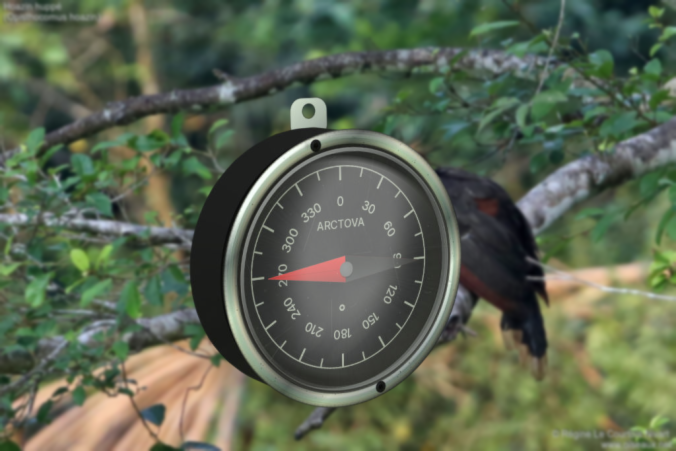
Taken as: 270
